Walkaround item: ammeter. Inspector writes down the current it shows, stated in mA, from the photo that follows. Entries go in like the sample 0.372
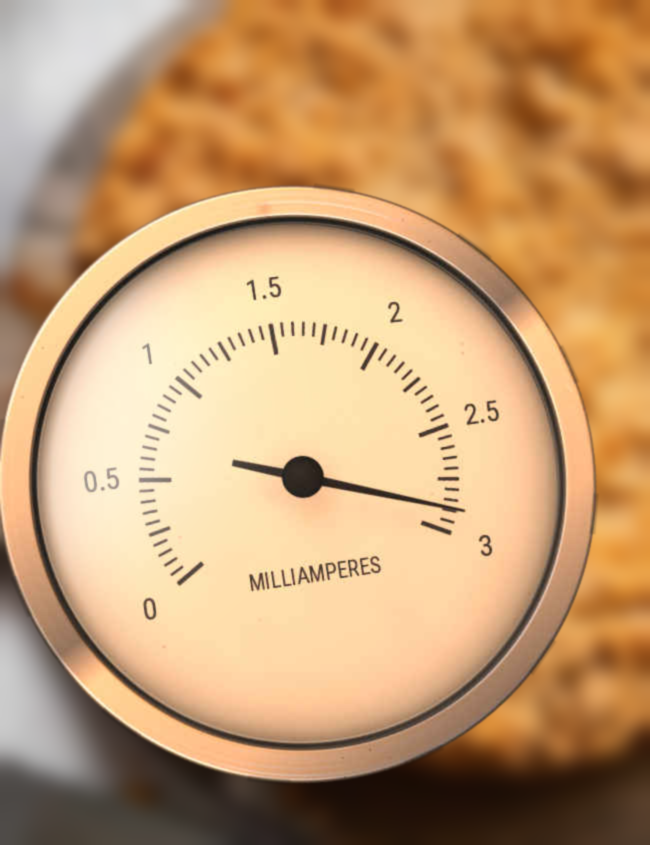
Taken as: 2.9
